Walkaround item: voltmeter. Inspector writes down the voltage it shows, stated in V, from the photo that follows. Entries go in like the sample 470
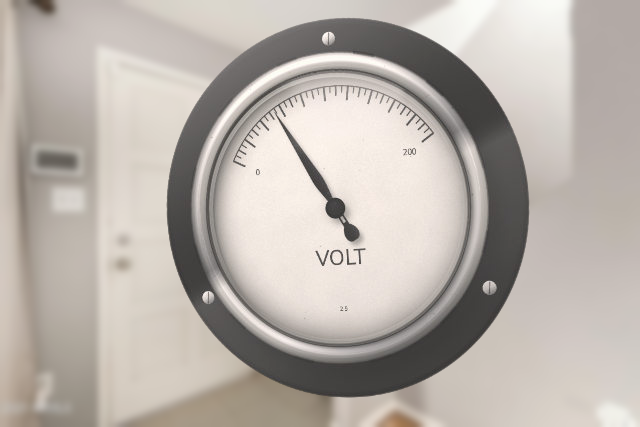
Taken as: 55
